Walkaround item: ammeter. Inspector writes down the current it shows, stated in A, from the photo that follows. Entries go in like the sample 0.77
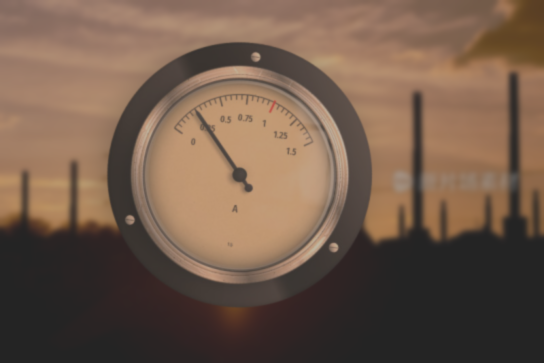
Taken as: 0.25
